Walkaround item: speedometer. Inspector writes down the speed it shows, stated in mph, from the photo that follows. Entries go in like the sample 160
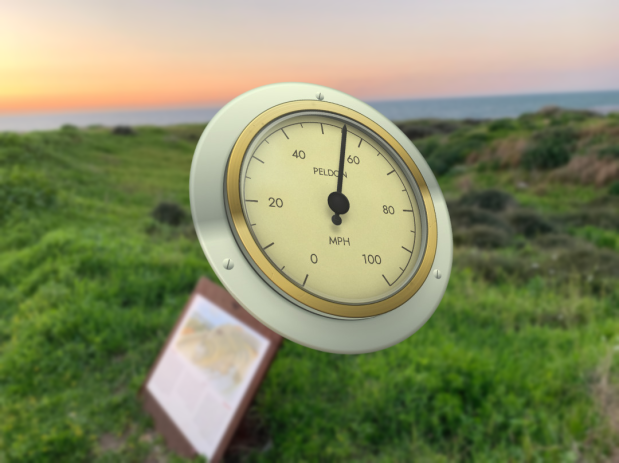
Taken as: 55
